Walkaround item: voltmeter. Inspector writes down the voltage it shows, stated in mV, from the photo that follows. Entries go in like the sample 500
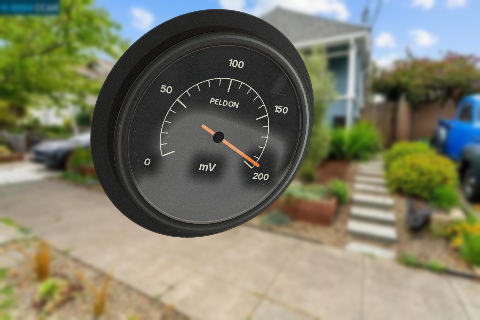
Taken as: 195
